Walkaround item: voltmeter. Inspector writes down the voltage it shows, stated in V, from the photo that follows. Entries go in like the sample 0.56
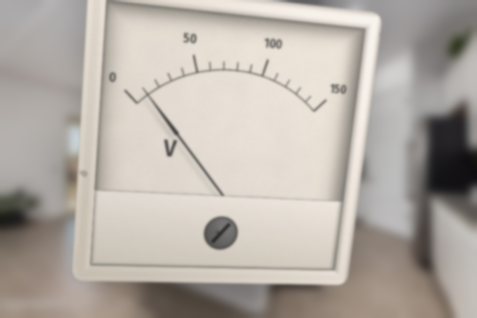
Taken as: 10
